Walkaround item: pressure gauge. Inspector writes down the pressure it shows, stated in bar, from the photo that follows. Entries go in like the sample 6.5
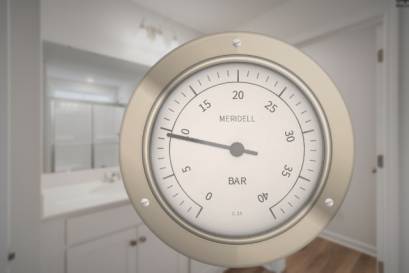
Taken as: 9.5
